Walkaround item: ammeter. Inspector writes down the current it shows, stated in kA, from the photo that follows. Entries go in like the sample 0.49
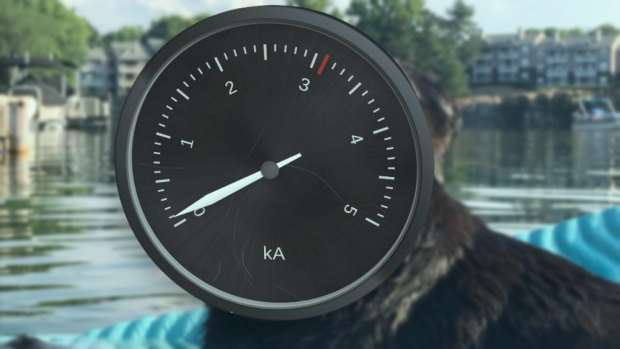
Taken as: 0.1
